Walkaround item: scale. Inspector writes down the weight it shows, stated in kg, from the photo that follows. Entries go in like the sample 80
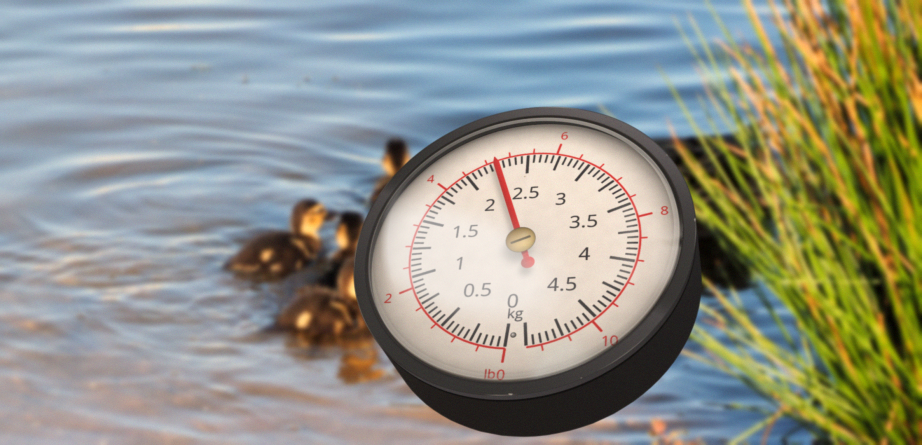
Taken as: 2.25
